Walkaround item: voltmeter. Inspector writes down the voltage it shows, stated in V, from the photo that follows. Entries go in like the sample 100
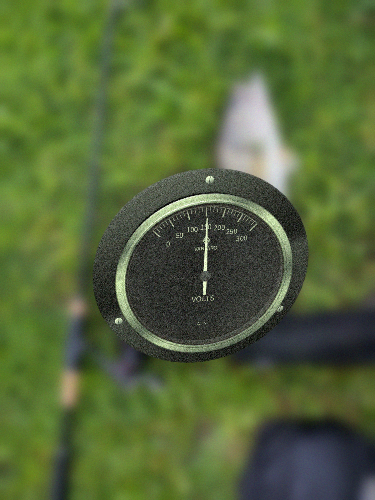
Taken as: 150
